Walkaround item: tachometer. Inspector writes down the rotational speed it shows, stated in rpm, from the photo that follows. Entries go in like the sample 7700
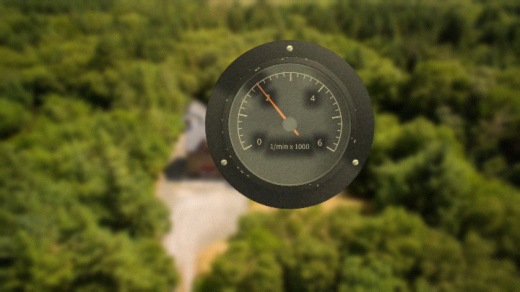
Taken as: 2000
